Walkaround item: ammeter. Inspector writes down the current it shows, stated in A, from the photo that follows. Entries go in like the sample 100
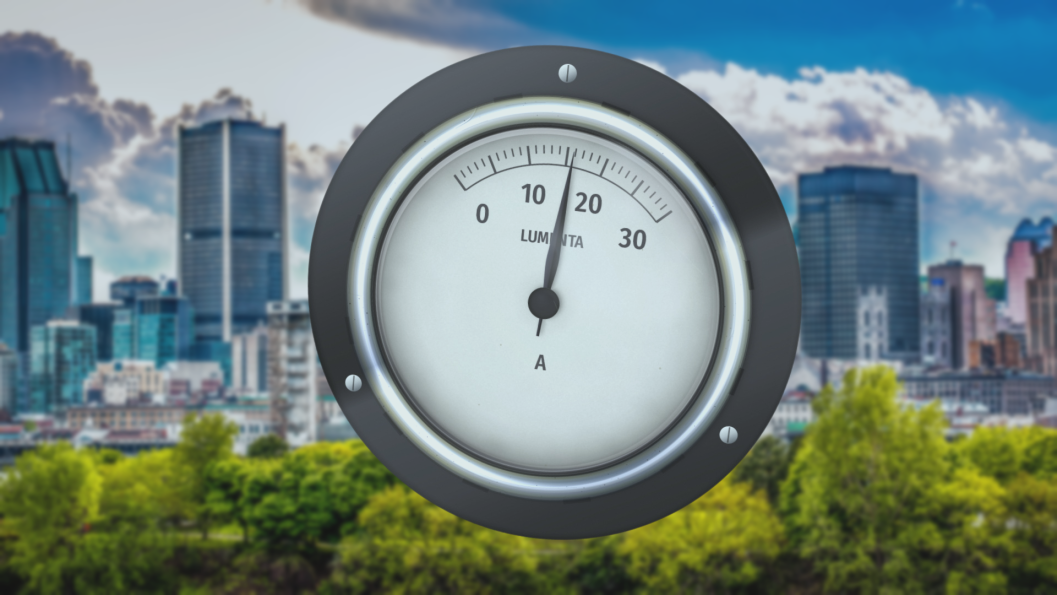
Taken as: 16
